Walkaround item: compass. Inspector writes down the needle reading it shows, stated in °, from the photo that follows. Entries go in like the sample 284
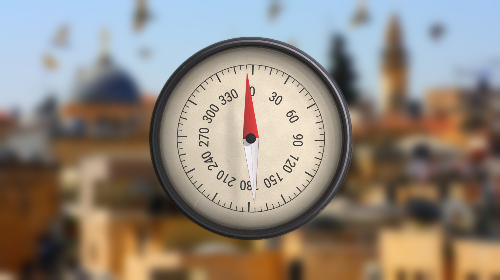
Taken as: 355
